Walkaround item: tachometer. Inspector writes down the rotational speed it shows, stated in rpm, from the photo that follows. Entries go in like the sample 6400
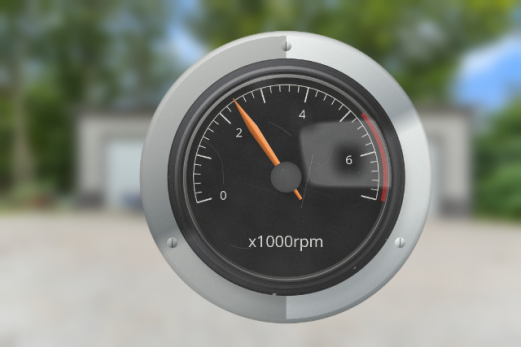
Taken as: 2400
